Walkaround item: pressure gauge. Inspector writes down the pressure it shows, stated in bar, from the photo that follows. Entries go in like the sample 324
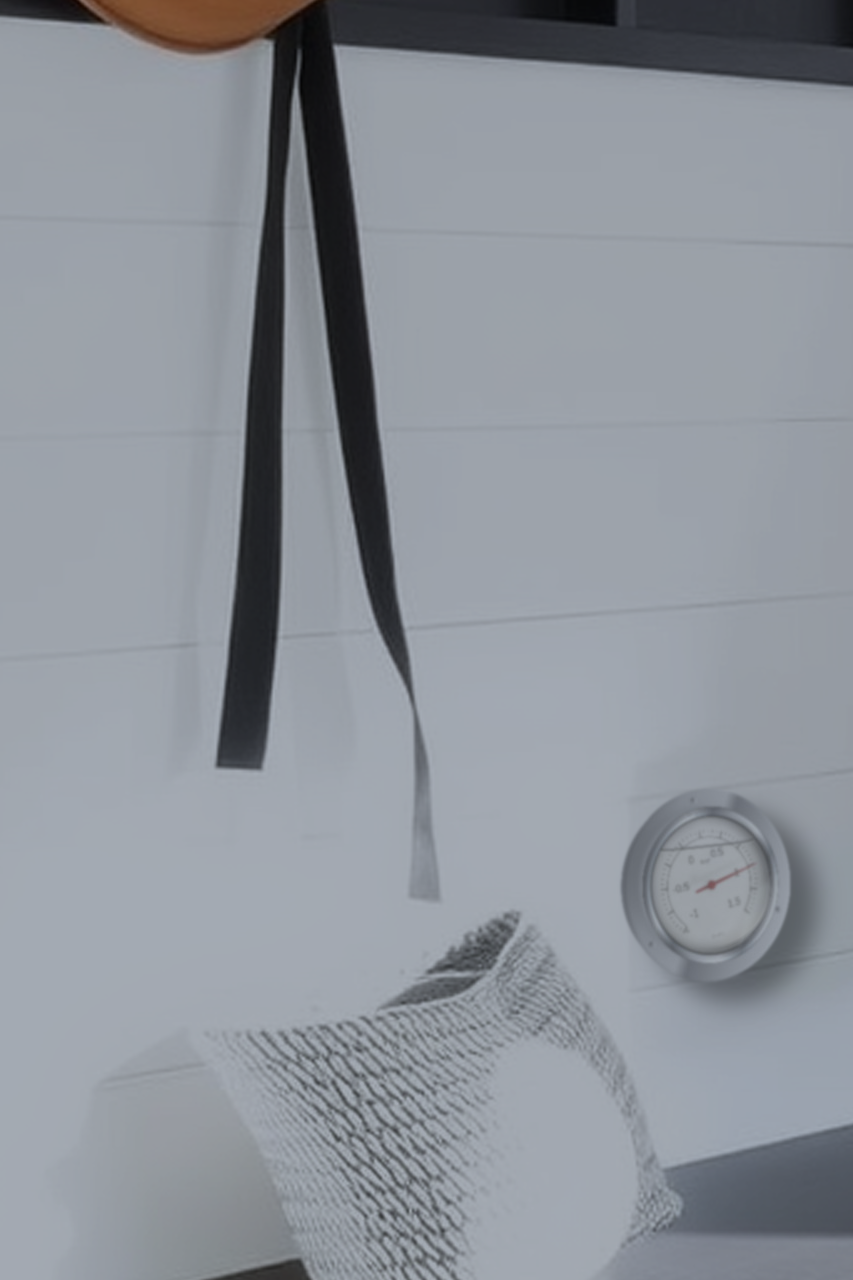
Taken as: 1
